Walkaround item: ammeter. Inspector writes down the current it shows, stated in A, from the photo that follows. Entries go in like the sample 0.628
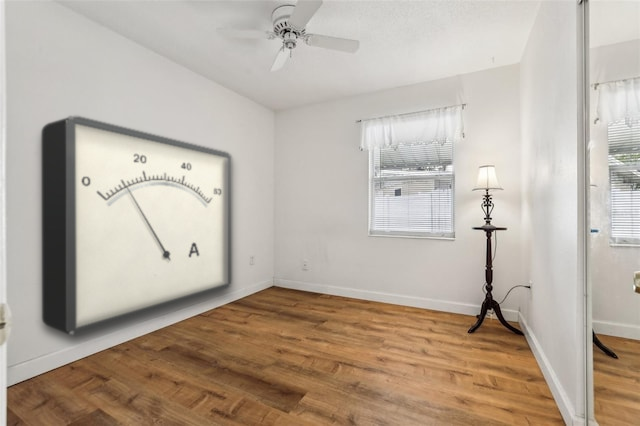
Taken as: 10
